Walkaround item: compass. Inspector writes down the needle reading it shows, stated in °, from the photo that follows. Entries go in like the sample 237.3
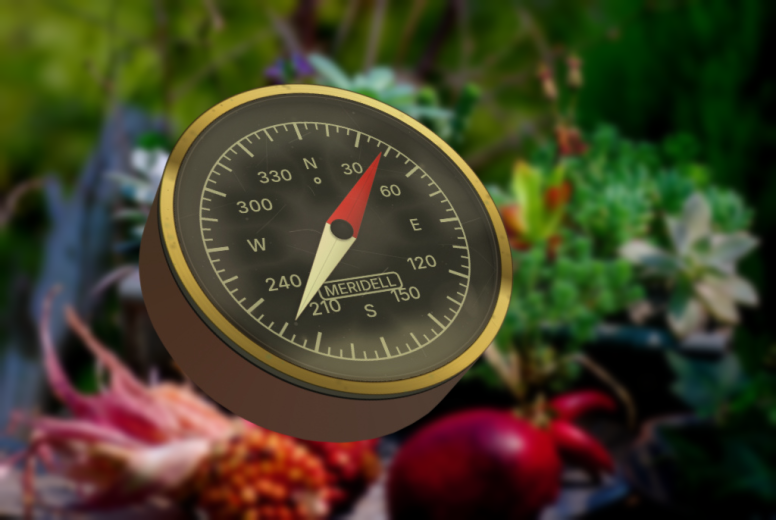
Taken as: 42.5
